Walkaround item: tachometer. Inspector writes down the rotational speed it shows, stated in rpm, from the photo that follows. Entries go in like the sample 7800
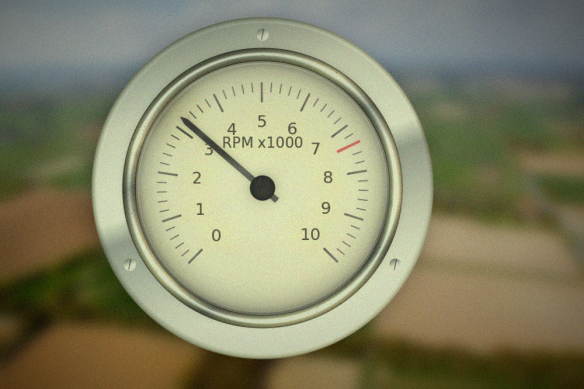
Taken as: 3200
